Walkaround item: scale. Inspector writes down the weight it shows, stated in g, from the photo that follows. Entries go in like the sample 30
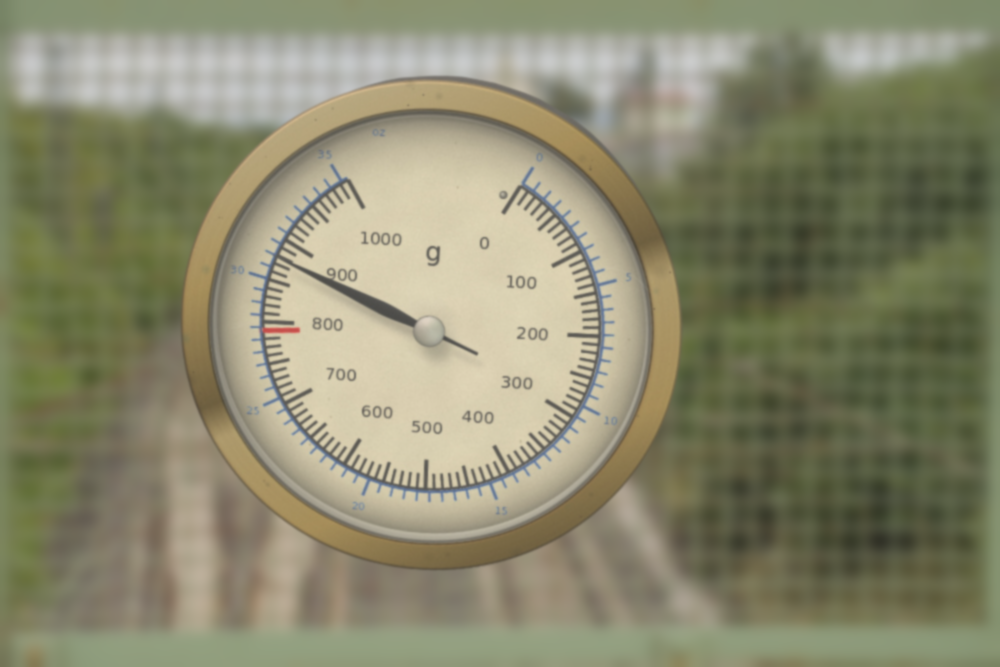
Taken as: 880
